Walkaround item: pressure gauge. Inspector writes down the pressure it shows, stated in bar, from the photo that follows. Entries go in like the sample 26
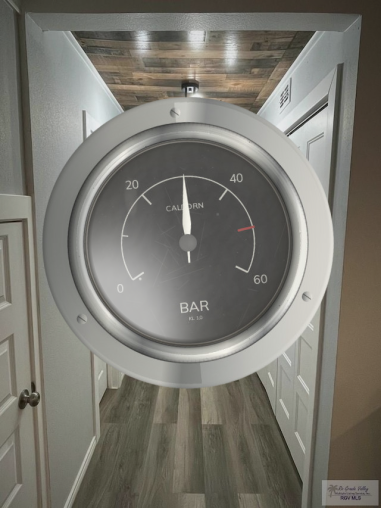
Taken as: 30
